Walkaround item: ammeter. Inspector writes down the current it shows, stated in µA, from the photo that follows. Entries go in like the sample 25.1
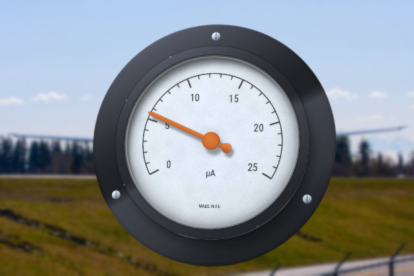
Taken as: 5.5
